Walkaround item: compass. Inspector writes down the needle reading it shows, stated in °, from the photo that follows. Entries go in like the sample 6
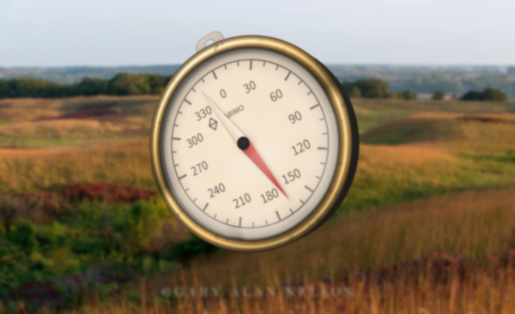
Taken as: 165
